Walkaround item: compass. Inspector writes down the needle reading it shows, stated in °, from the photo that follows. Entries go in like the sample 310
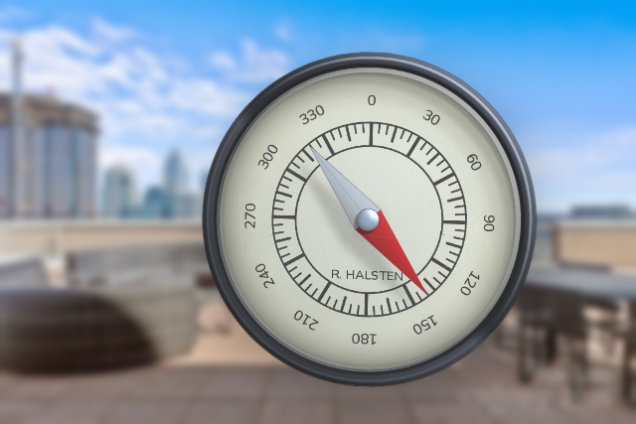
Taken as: 140
